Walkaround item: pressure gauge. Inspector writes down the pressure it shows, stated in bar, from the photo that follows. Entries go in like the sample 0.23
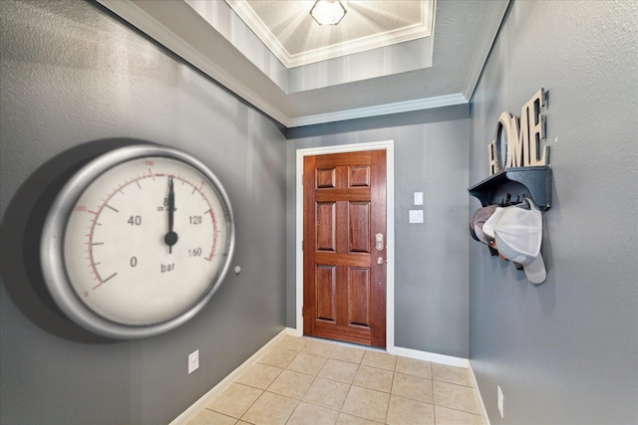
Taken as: 80
